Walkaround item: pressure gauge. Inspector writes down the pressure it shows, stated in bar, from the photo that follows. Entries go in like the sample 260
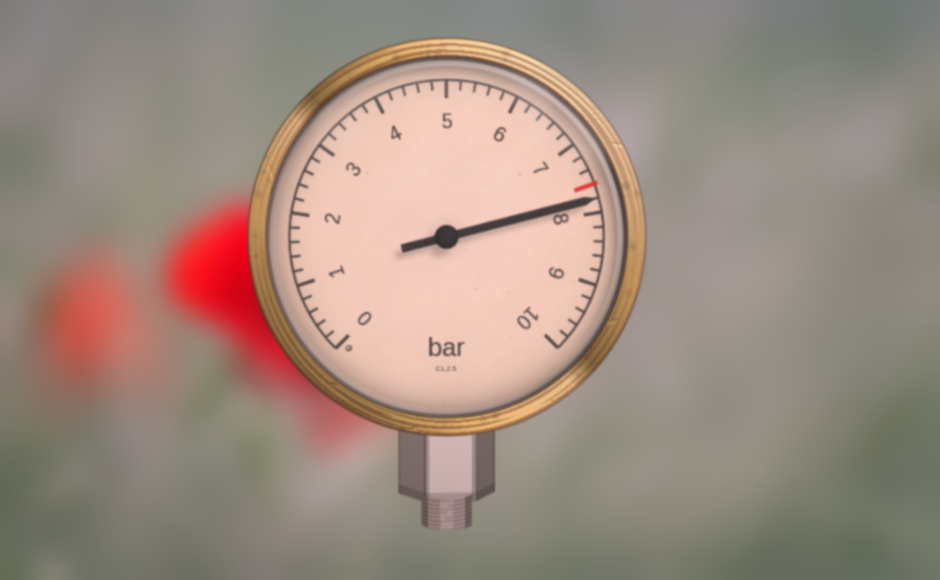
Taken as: 7.8
